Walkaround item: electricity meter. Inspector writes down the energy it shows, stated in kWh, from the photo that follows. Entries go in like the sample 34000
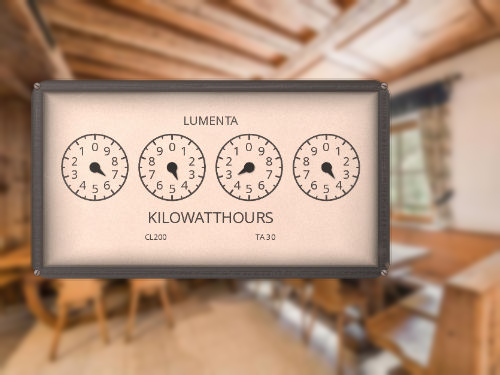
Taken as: 6434
